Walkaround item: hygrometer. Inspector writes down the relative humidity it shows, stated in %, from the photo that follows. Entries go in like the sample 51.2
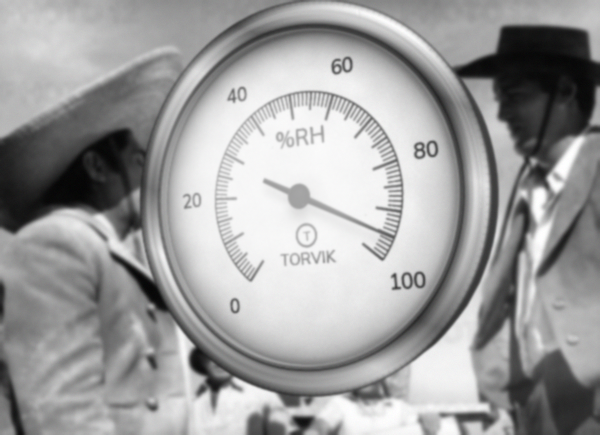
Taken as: 95
